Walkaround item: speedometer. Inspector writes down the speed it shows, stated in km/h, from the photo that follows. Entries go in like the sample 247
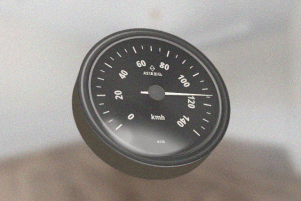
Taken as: 115
